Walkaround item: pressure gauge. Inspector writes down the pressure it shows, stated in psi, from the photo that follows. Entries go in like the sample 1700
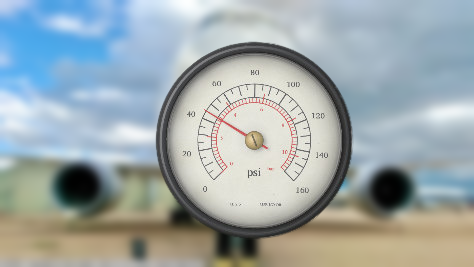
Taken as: 45
